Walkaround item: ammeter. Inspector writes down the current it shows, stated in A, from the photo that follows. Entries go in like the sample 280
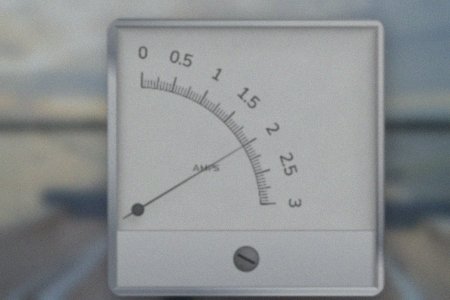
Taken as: 2
